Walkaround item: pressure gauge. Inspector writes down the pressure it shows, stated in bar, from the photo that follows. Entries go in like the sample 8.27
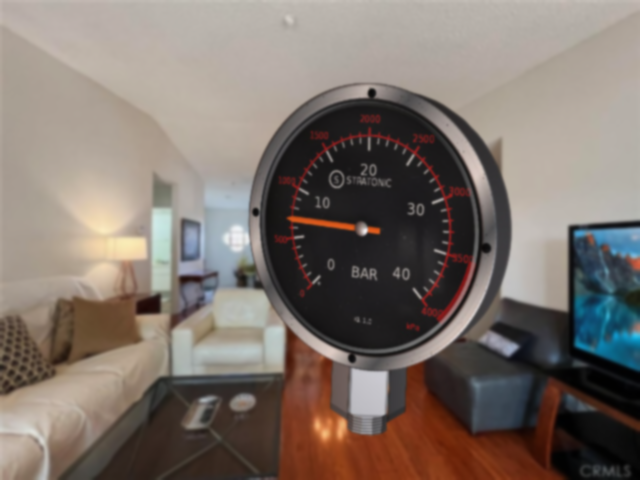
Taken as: 7
